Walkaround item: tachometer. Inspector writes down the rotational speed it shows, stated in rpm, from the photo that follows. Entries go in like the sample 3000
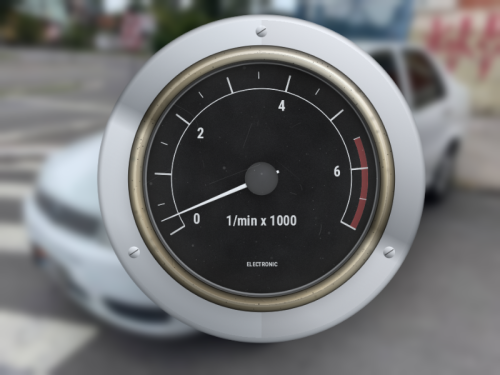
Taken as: 250
